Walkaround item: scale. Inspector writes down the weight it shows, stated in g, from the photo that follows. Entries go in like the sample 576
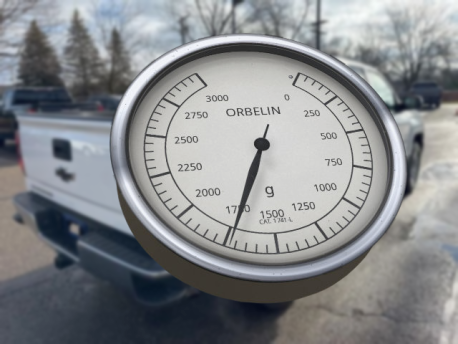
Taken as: 1725
